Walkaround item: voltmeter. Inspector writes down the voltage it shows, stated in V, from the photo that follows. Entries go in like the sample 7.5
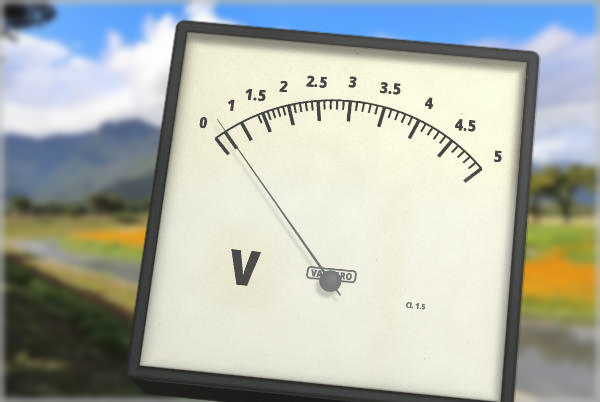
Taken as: 0.5
